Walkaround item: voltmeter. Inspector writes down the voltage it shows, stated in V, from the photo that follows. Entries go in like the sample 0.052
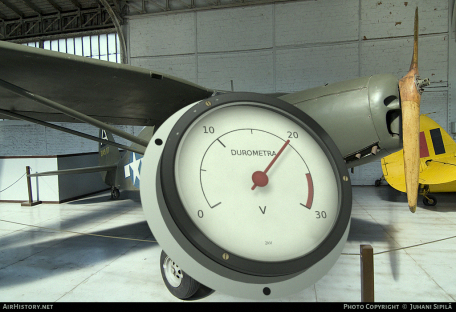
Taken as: 20
